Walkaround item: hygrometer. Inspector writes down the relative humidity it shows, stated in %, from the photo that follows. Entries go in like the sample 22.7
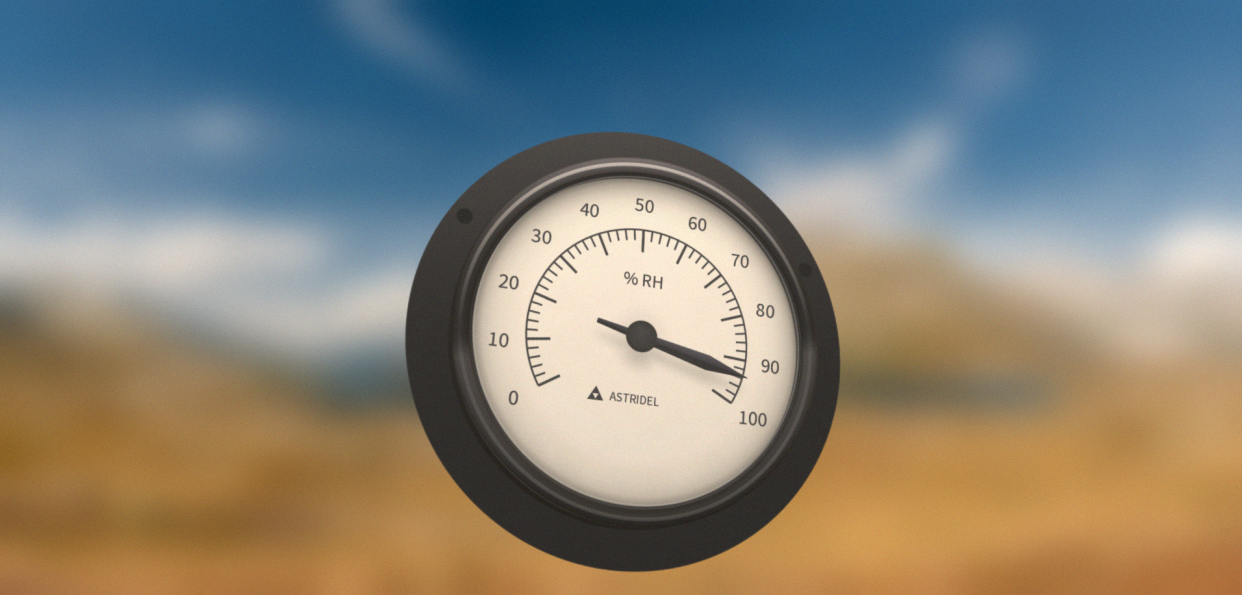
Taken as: 94
